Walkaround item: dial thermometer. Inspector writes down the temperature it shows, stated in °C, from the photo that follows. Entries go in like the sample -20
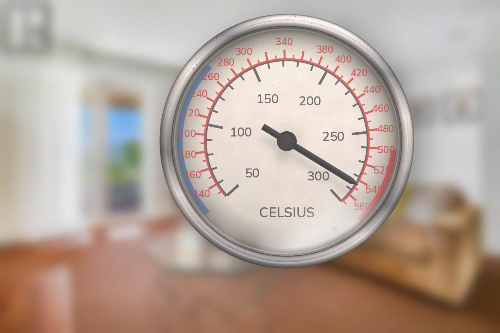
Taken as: 285
